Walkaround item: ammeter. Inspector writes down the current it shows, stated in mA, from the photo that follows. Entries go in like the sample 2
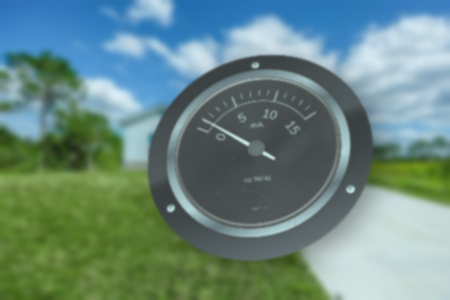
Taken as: 1
